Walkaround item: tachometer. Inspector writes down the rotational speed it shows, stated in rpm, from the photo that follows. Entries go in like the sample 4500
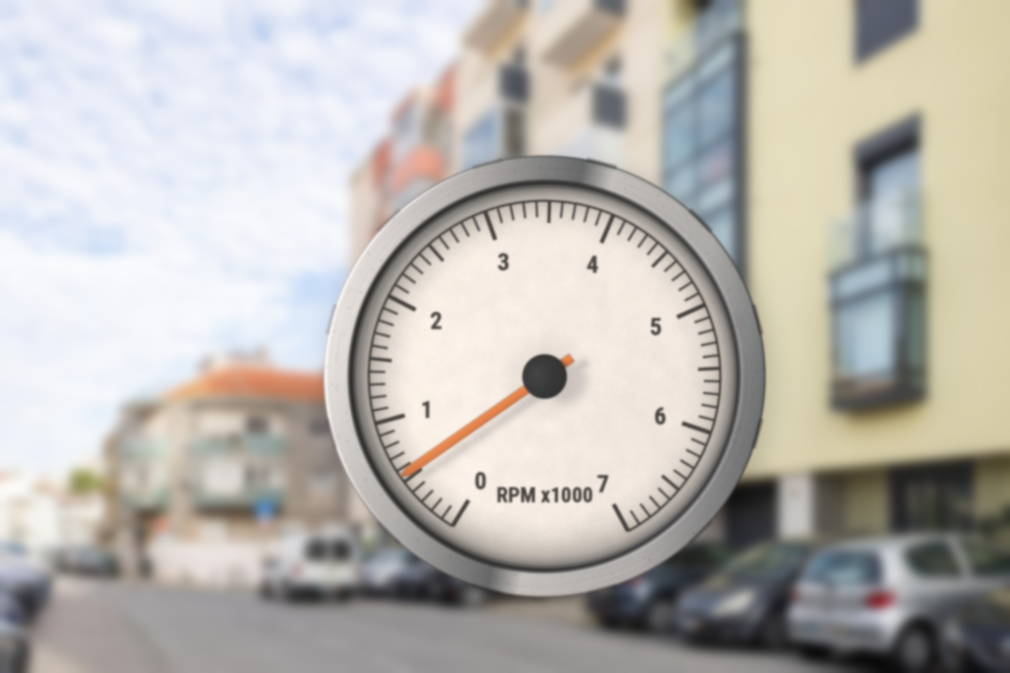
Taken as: 550
